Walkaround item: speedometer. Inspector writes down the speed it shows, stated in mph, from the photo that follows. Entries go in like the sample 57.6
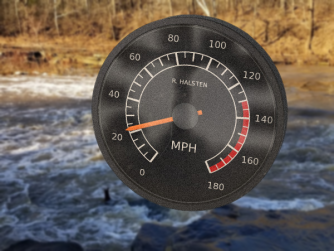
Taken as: 22.5
